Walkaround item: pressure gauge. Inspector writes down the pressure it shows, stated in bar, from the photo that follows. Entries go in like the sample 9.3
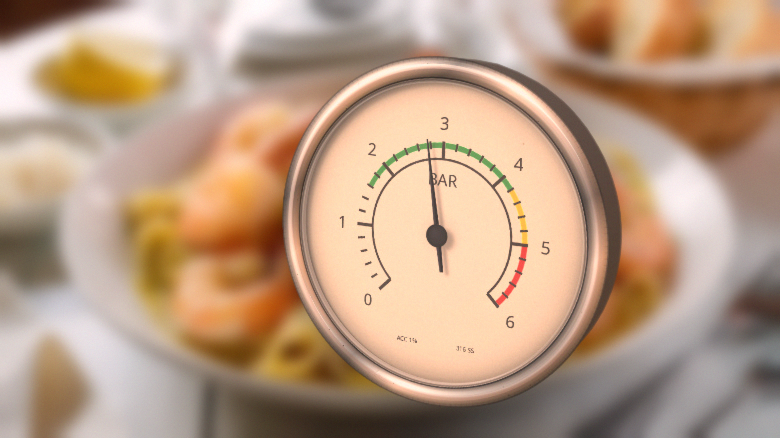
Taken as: 2.8
